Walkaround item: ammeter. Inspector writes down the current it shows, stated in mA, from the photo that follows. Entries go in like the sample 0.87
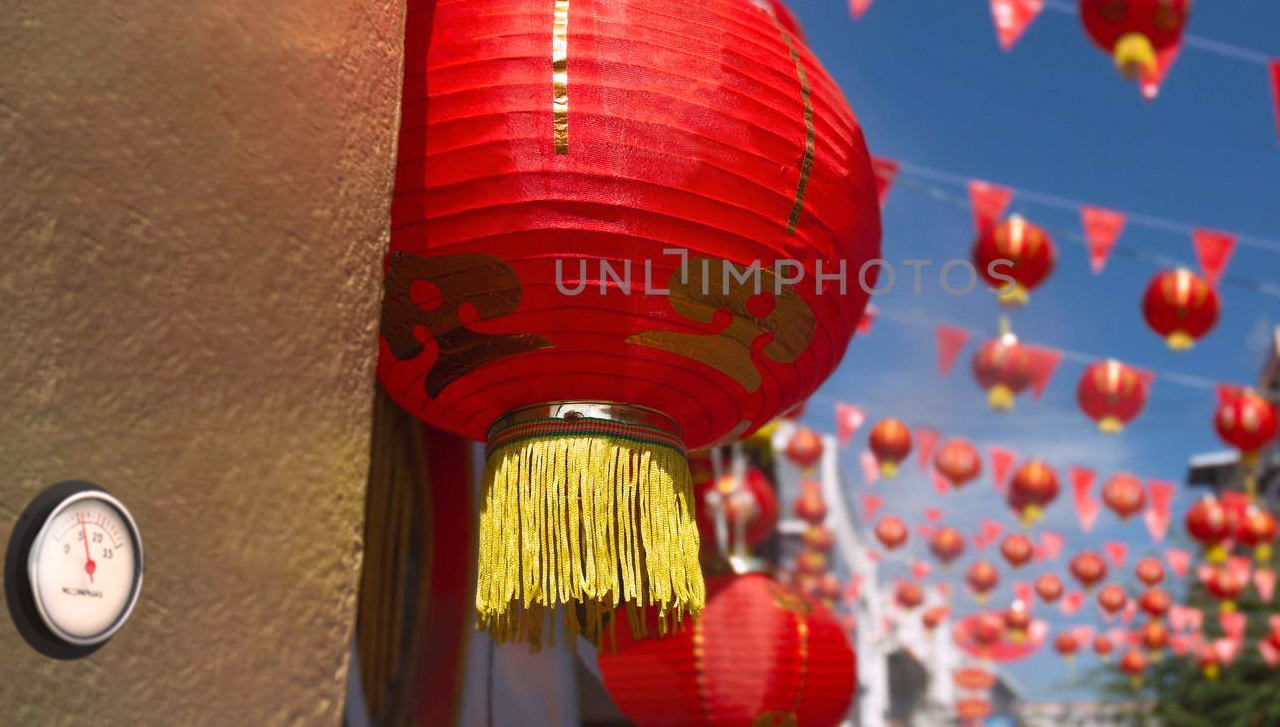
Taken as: 5
